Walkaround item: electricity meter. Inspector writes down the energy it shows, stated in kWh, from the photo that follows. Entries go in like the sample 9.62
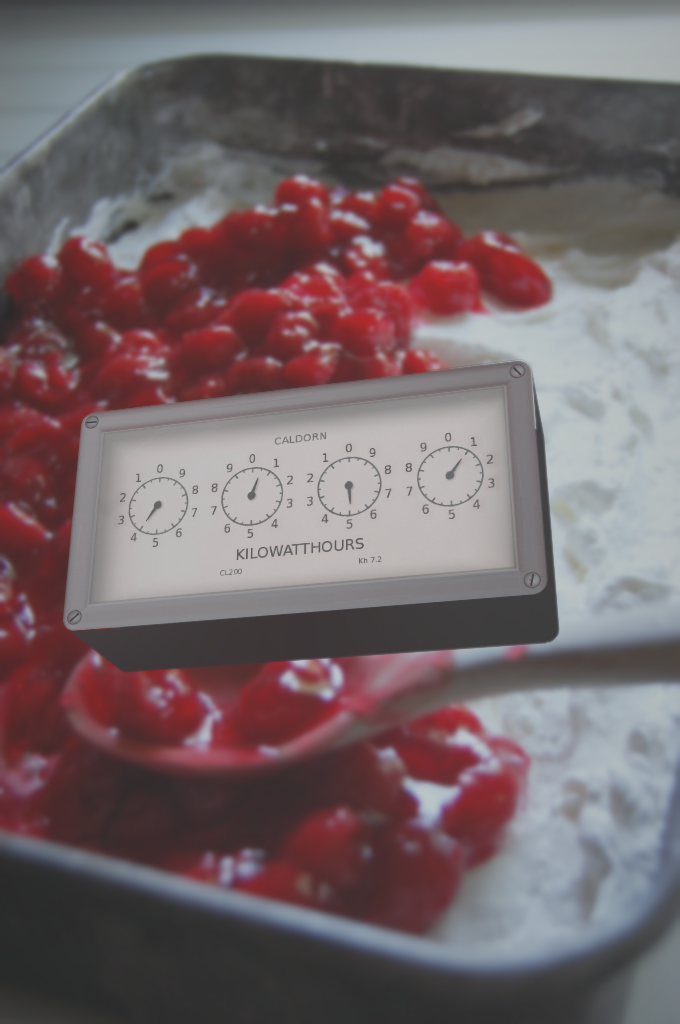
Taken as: 4051
